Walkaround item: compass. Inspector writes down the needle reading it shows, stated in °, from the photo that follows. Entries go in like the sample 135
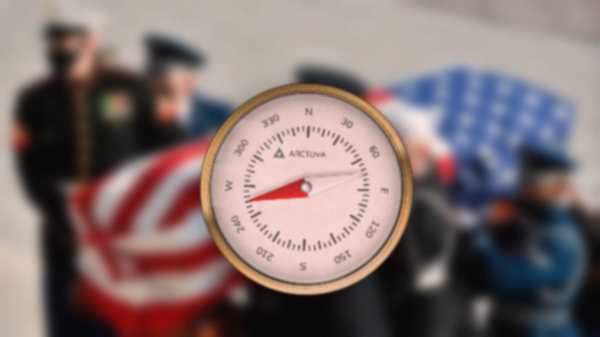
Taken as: 255
